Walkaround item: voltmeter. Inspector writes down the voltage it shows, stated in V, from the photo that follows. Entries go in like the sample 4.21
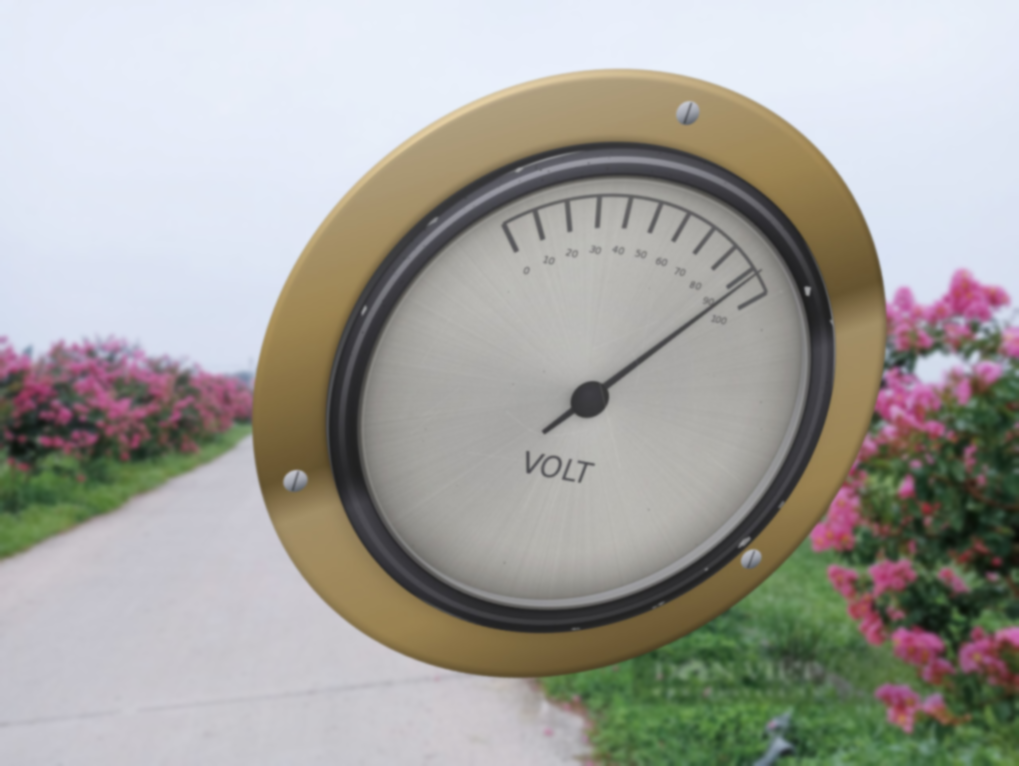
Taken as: 90
